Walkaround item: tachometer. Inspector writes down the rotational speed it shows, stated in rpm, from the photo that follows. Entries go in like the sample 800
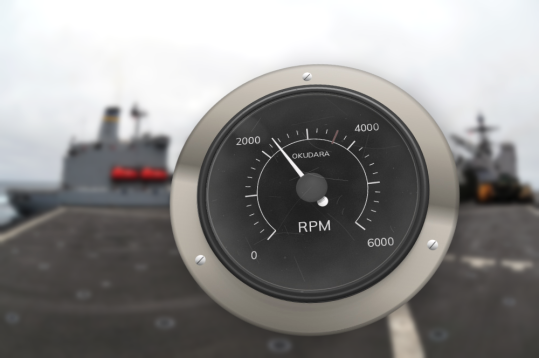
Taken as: 2300
